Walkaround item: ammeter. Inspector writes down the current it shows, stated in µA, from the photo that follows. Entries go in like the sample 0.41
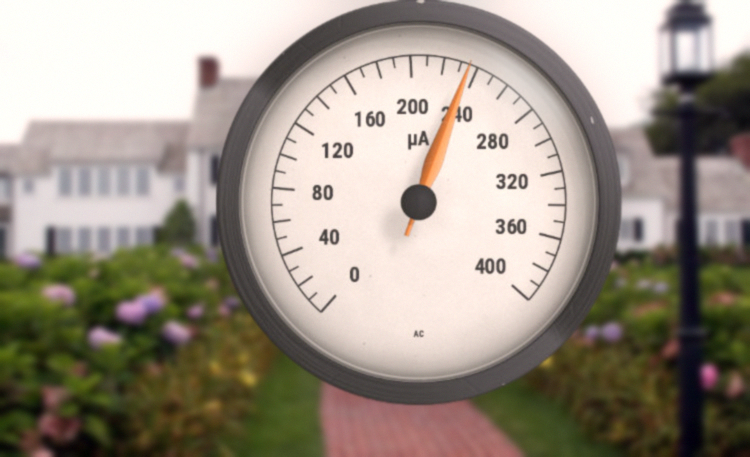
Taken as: 235
